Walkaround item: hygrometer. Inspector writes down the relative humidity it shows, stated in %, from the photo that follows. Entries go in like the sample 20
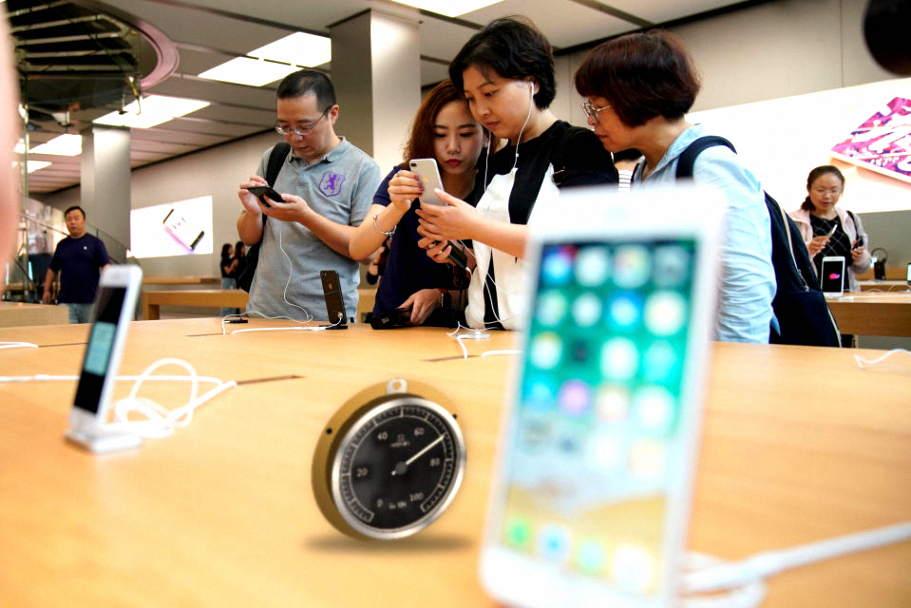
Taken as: 70
